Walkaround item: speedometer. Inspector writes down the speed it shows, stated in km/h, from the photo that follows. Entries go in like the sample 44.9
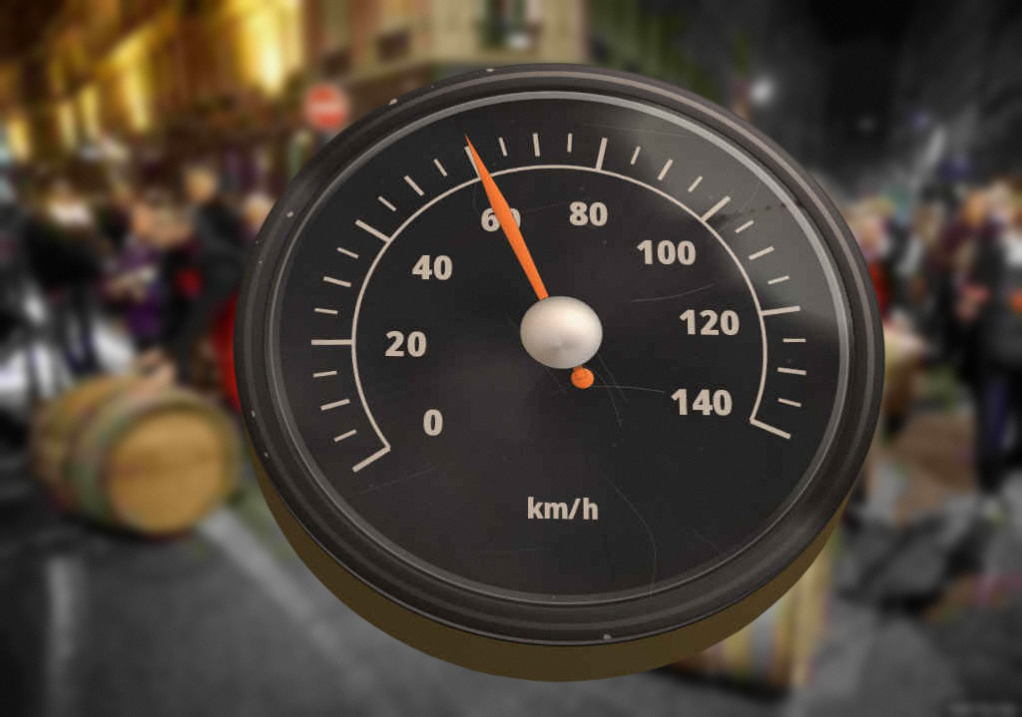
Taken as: 60
